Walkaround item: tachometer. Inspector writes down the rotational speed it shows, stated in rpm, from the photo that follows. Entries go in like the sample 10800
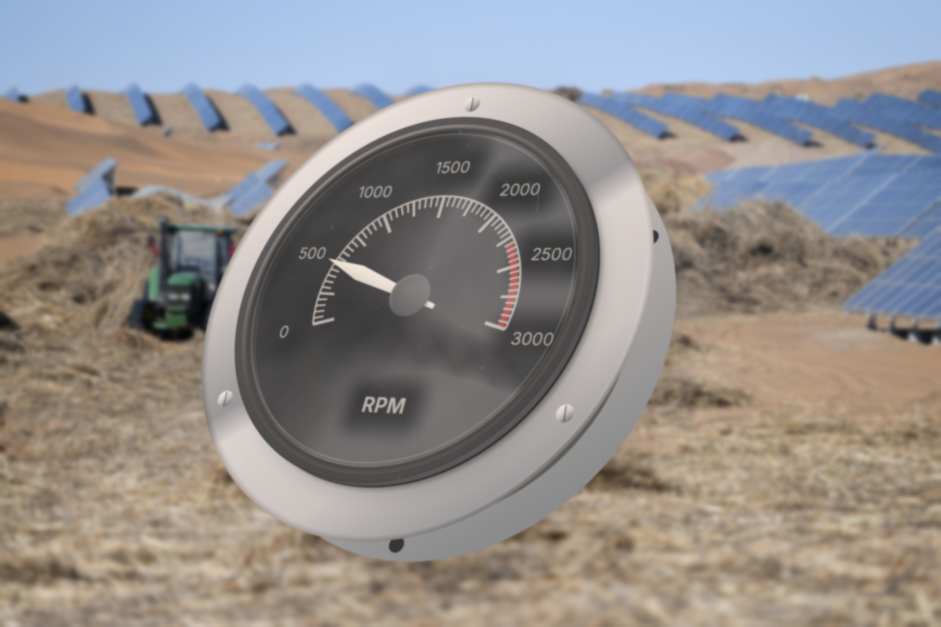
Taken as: 500
